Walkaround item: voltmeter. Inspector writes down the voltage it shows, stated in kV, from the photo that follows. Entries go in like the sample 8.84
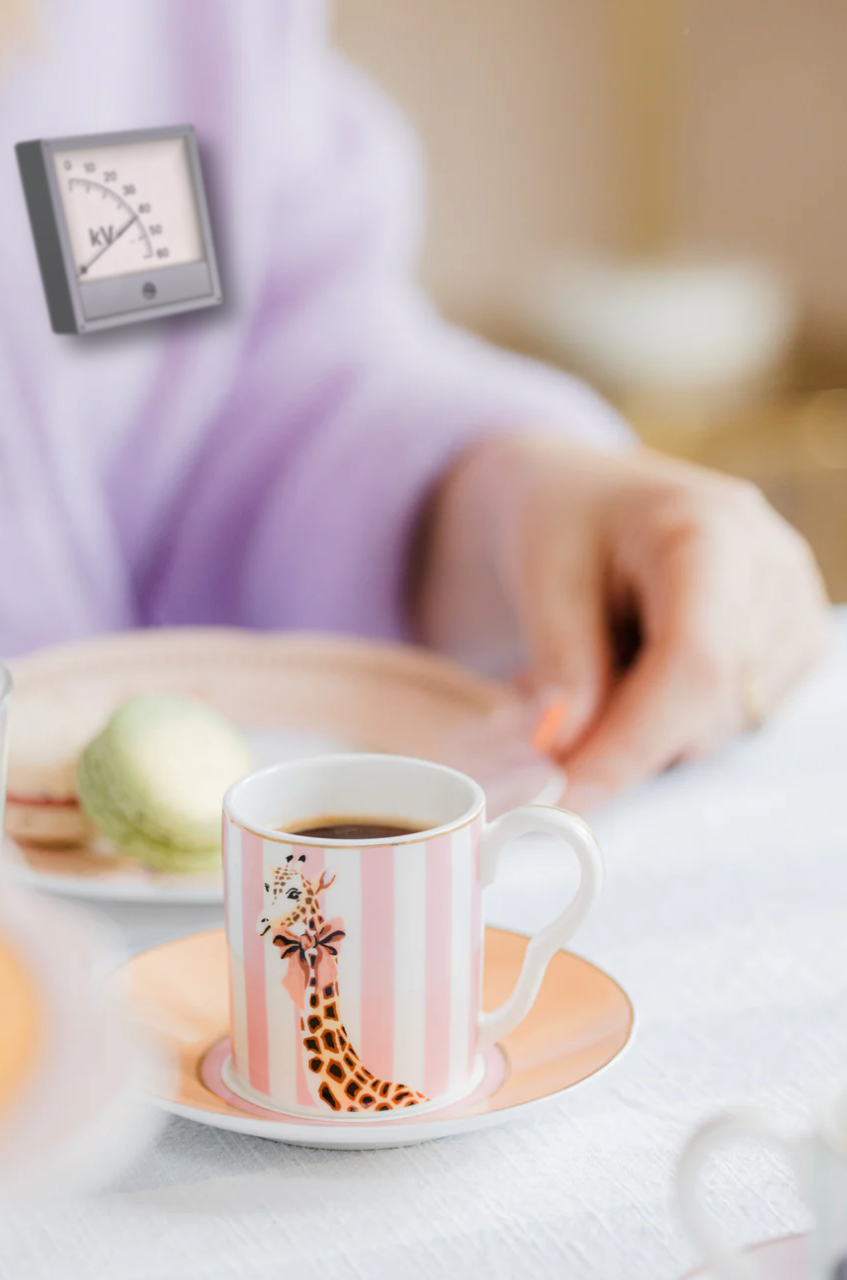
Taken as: 40
